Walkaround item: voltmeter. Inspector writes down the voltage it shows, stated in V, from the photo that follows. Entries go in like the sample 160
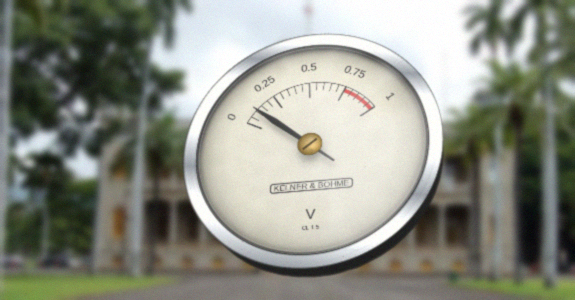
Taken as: 0.1
